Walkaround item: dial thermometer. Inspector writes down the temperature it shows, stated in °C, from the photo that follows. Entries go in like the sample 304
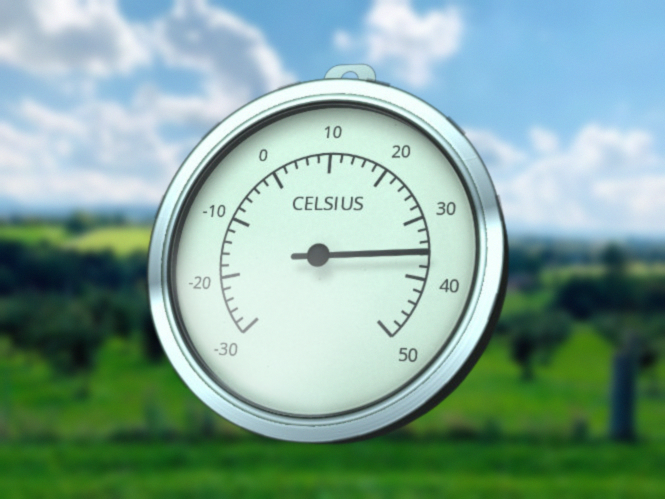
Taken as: 36
